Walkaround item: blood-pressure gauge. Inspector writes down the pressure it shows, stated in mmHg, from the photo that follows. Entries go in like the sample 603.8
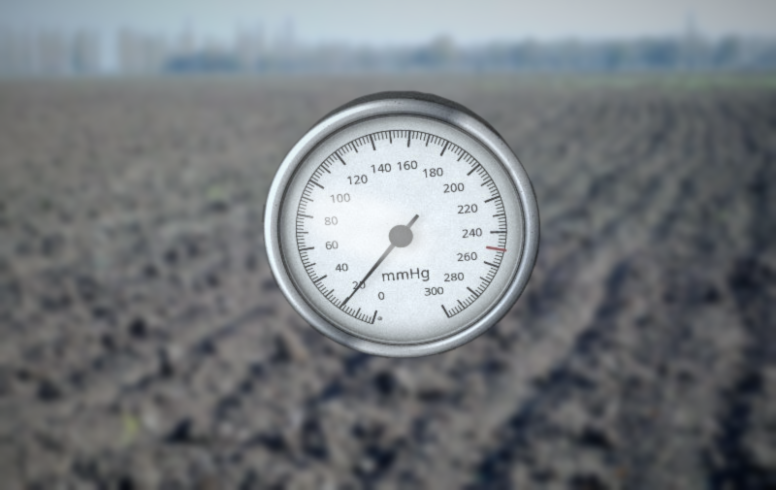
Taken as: 20
